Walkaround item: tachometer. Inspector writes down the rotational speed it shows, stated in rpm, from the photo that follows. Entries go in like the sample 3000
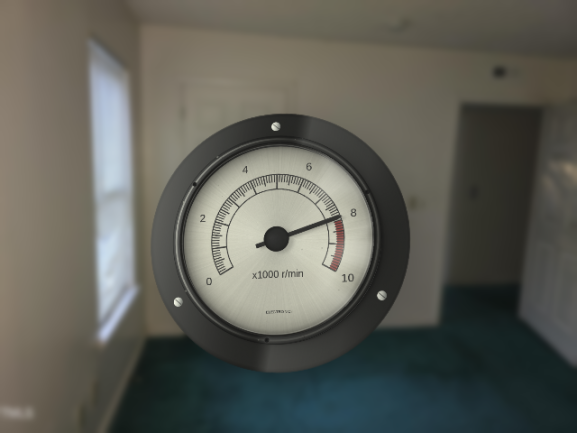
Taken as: 8000
